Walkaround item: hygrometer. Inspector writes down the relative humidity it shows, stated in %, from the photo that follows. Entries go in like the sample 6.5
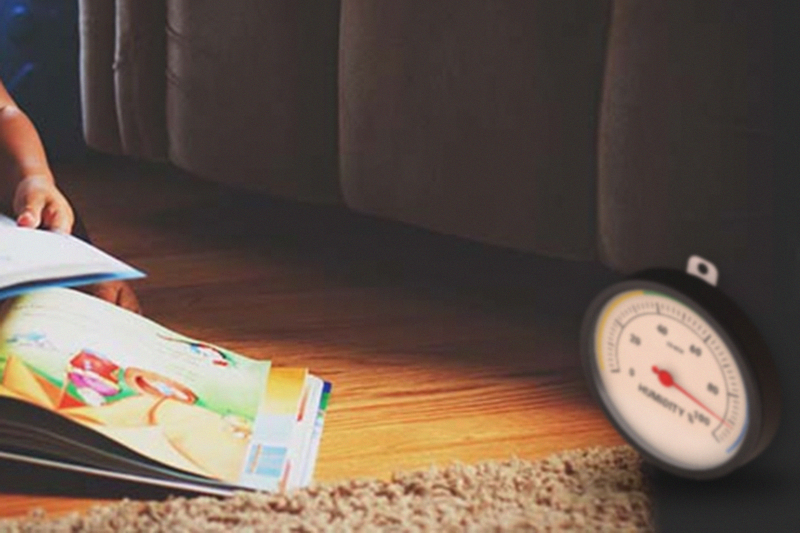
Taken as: 90
